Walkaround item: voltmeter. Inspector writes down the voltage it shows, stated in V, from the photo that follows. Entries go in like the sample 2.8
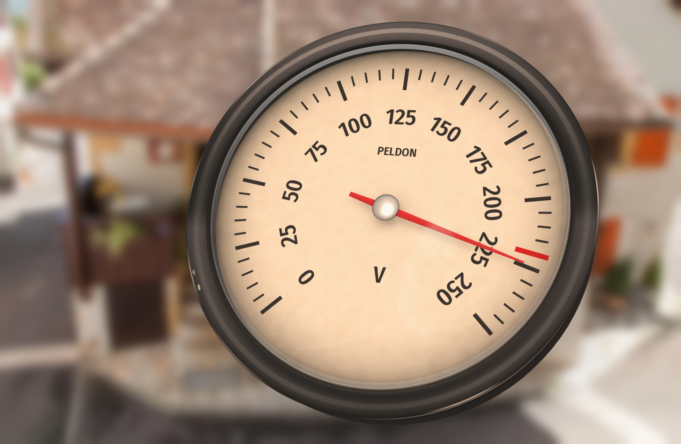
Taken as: 225
